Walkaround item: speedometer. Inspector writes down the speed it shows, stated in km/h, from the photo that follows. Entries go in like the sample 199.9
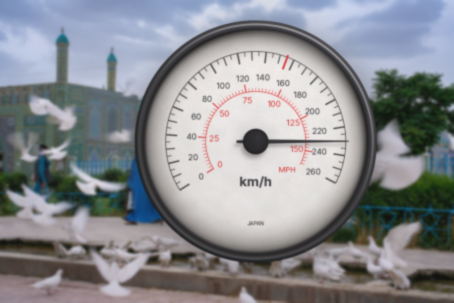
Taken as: 230
